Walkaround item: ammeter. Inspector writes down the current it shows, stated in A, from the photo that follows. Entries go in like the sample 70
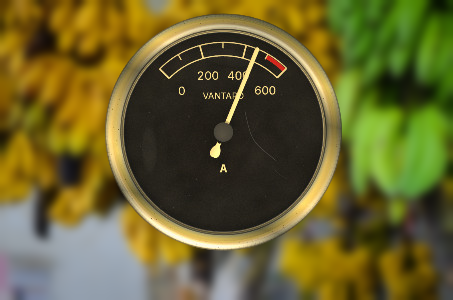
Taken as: 450
